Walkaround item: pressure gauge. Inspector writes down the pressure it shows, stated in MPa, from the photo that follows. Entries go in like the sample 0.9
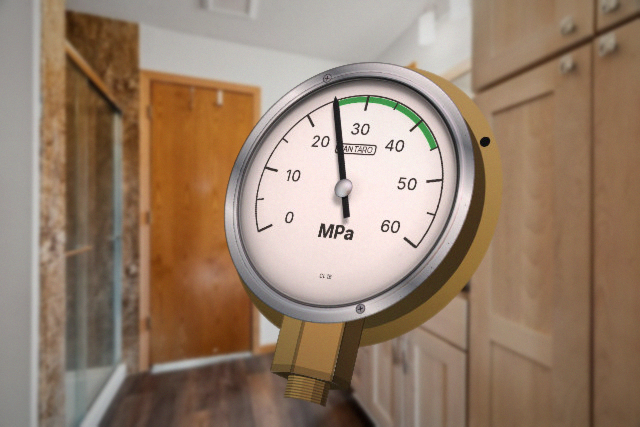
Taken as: 25
